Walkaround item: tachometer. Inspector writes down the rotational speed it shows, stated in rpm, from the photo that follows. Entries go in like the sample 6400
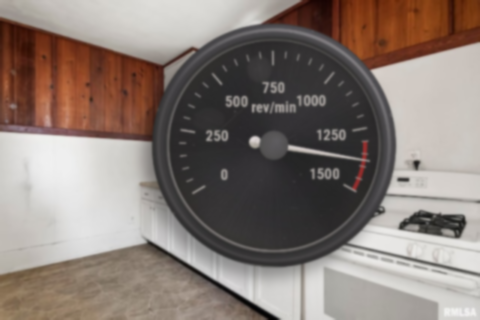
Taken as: 1375
